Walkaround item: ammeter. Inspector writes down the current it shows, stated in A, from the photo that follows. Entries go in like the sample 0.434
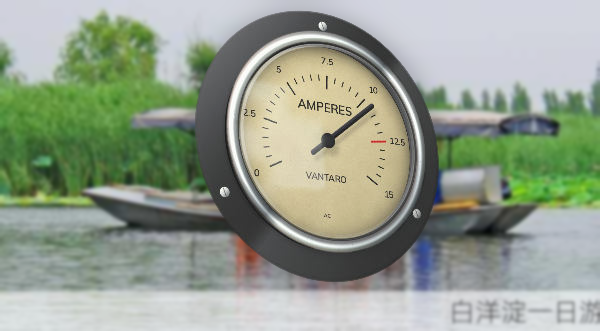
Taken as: 10.5
